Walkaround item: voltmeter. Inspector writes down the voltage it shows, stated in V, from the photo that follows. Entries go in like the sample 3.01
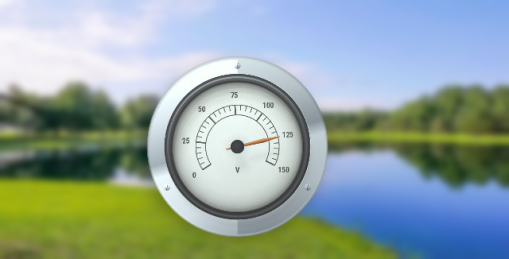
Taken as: 125
